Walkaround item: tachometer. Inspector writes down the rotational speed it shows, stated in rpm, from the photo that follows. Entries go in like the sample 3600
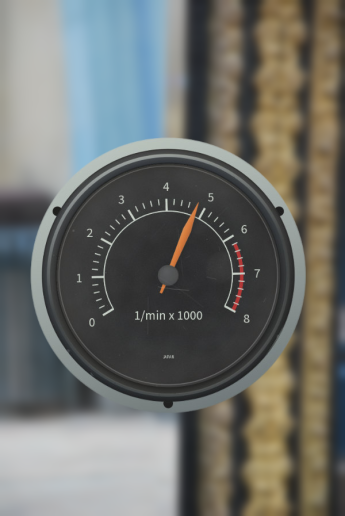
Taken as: 4800
